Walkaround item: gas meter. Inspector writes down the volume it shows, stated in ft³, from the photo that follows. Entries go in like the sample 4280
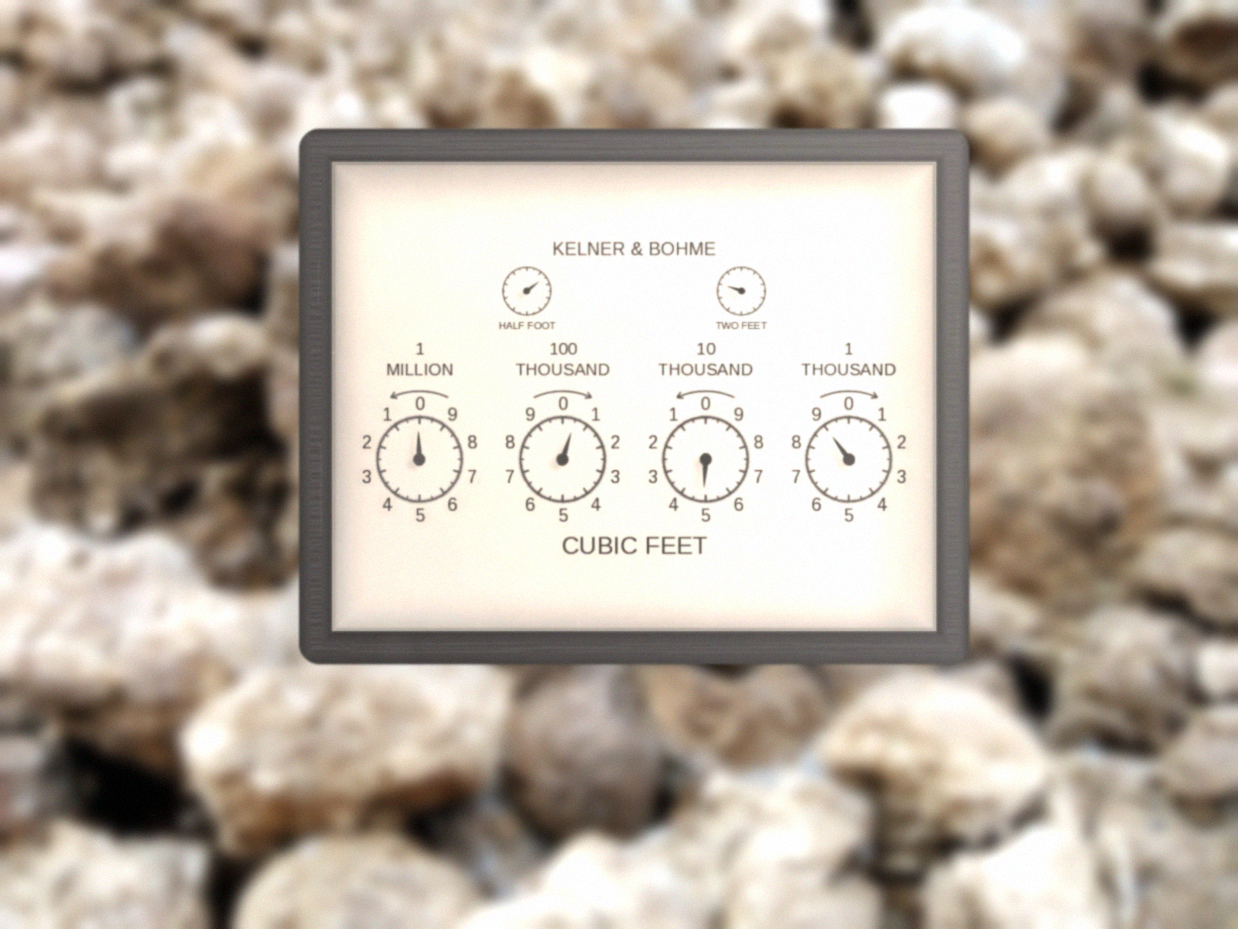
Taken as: 4900
